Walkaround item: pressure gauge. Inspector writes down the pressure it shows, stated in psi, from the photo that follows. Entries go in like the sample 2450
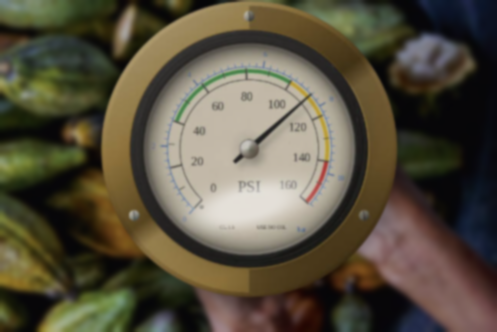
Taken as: 110
